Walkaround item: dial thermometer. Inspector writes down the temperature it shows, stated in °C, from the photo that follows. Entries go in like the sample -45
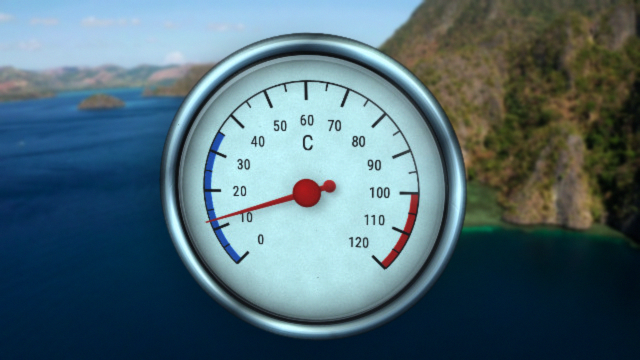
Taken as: 12.5
